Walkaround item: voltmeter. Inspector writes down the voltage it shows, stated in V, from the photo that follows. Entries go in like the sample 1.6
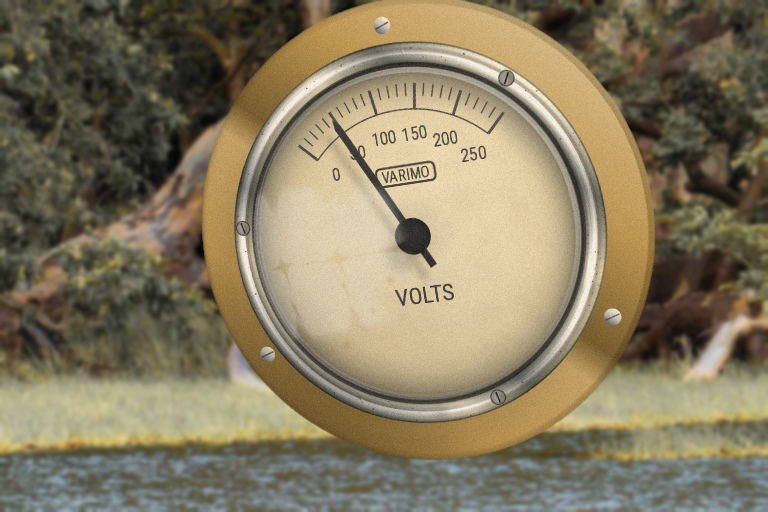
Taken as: 50
